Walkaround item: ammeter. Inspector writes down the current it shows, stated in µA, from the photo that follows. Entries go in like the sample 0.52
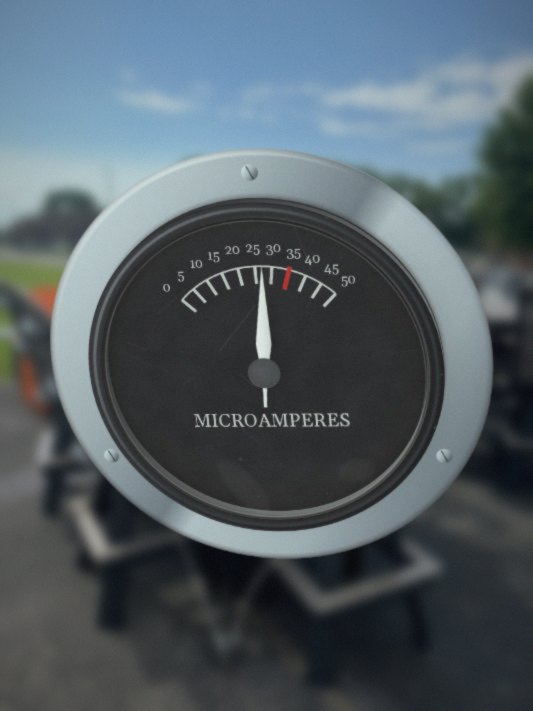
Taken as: 27.5
